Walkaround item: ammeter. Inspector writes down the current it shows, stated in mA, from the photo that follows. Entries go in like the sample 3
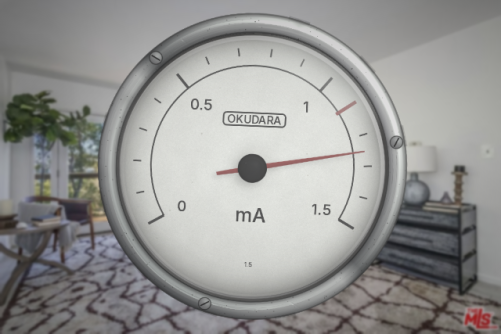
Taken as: 1.25
